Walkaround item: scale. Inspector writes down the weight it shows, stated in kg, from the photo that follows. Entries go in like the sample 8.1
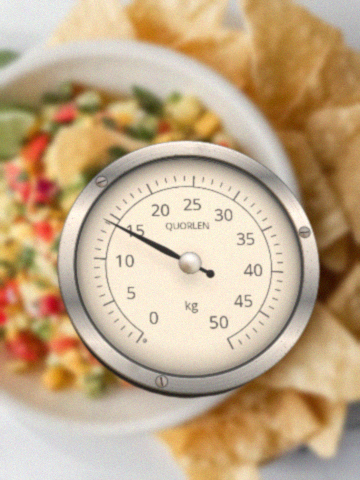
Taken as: 14
